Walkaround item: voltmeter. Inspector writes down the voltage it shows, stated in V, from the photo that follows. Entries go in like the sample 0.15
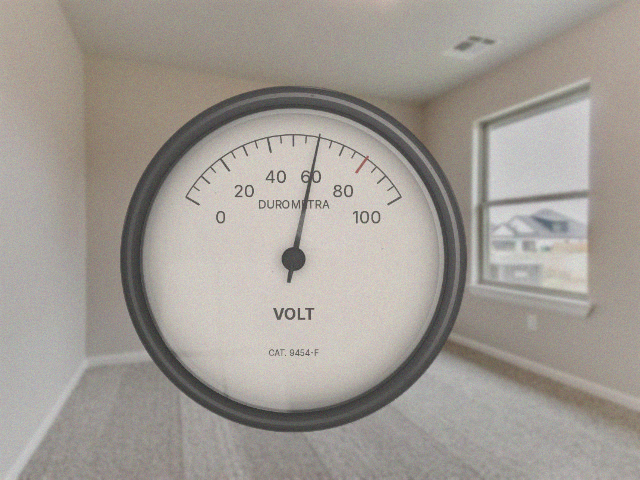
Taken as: 60
